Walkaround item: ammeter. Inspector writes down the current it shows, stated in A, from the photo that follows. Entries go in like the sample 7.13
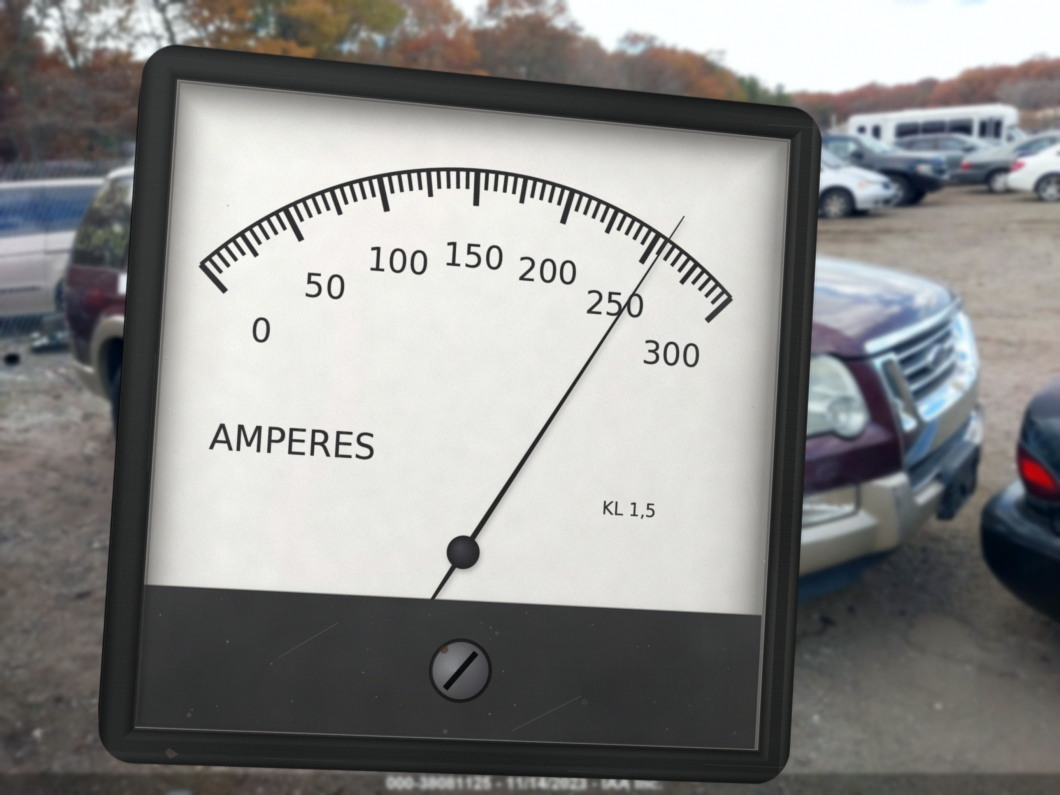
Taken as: 255
